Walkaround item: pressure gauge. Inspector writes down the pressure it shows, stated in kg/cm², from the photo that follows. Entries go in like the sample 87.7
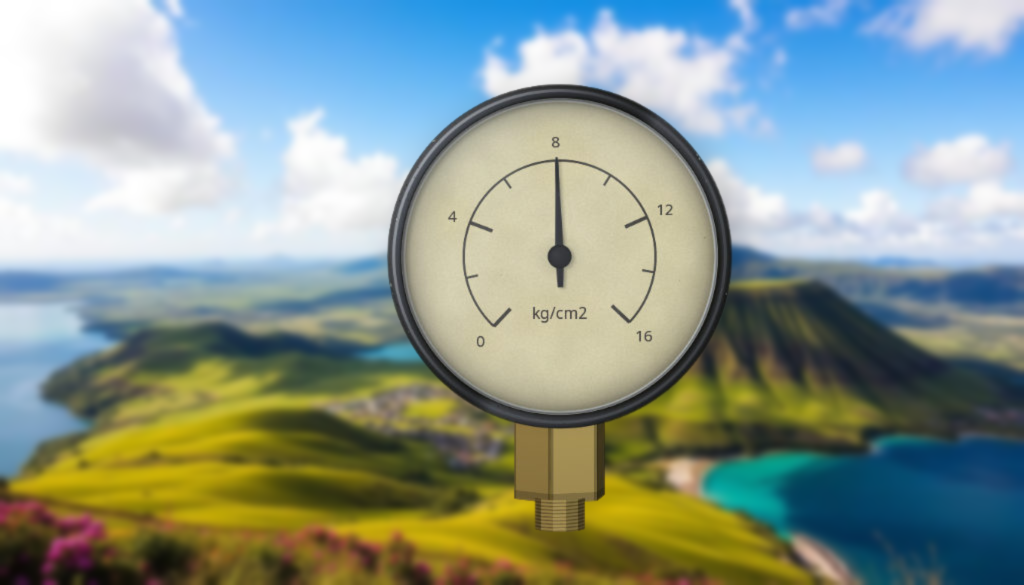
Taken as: 8
